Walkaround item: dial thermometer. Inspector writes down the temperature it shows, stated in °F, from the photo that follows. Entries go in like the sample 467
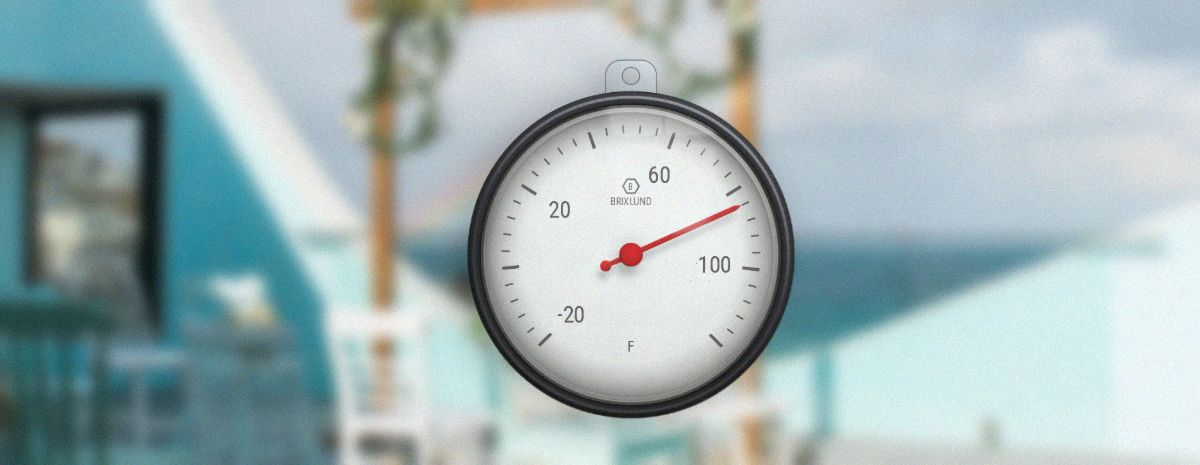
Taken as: 84
